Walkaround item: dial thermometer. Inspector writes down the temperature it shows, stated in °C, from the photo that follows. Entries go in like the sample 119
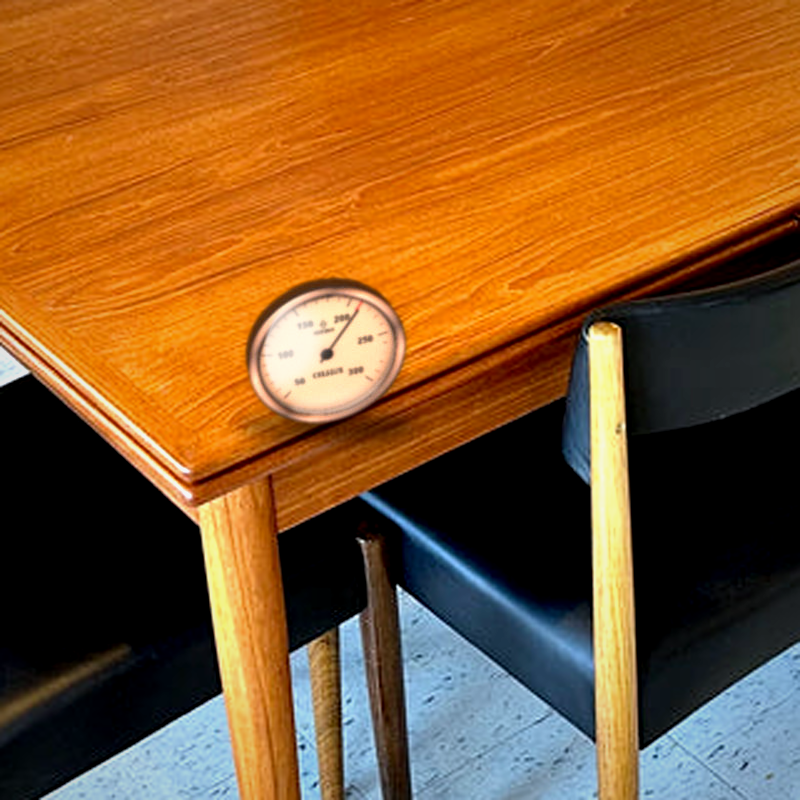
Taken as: 210
